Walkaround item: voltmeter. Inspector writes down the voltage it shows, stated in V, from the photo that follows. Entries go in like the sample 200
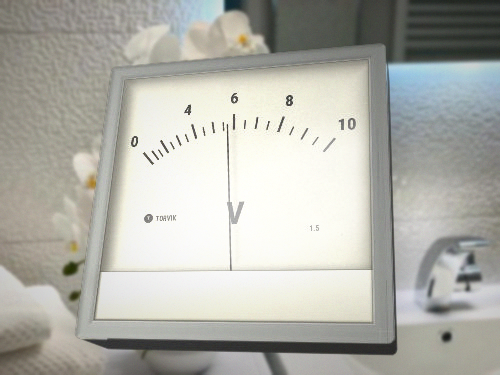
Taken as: 5.75
